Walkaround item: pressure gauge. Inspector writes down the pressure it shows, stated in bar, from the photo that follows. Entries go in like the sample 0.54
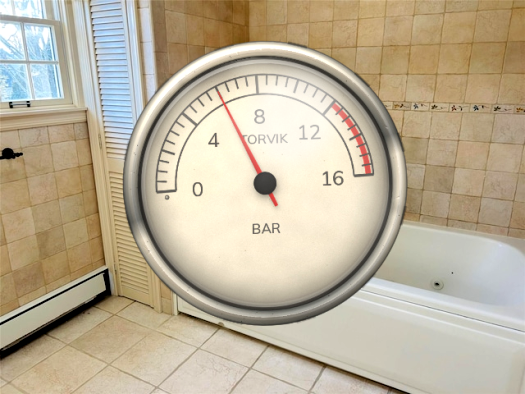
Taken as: 6
